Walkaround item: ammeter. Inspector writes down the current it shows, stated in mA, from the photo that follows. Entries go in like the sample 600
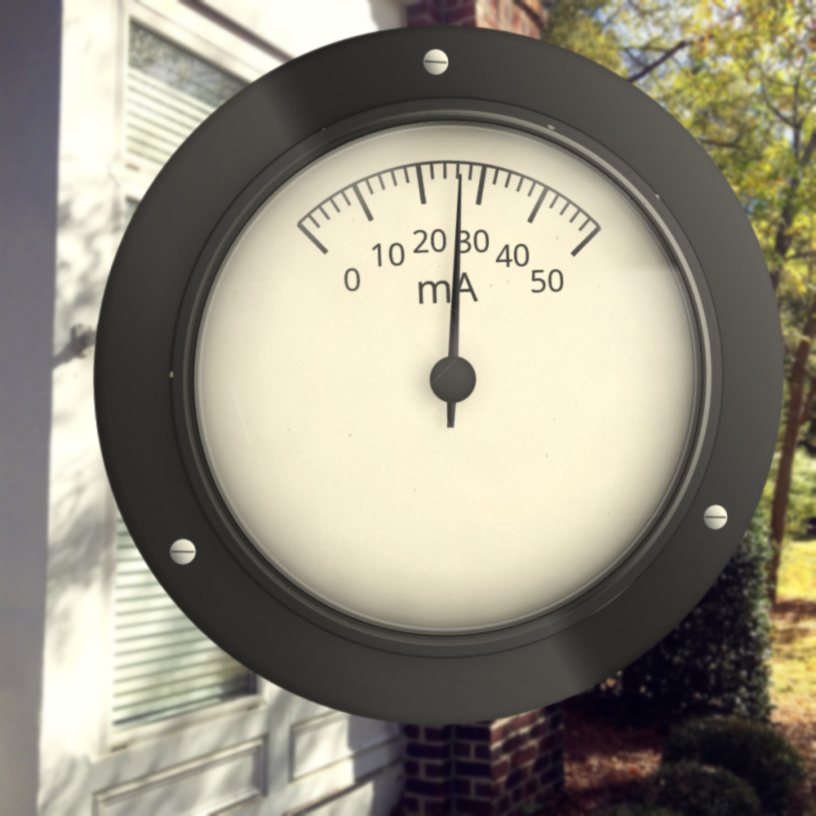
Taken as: 26
